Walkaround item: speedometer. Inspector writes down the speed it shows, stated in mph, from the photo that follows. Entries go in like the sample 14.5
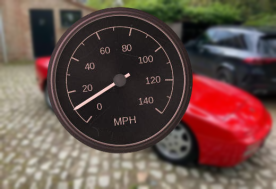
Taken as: 10
